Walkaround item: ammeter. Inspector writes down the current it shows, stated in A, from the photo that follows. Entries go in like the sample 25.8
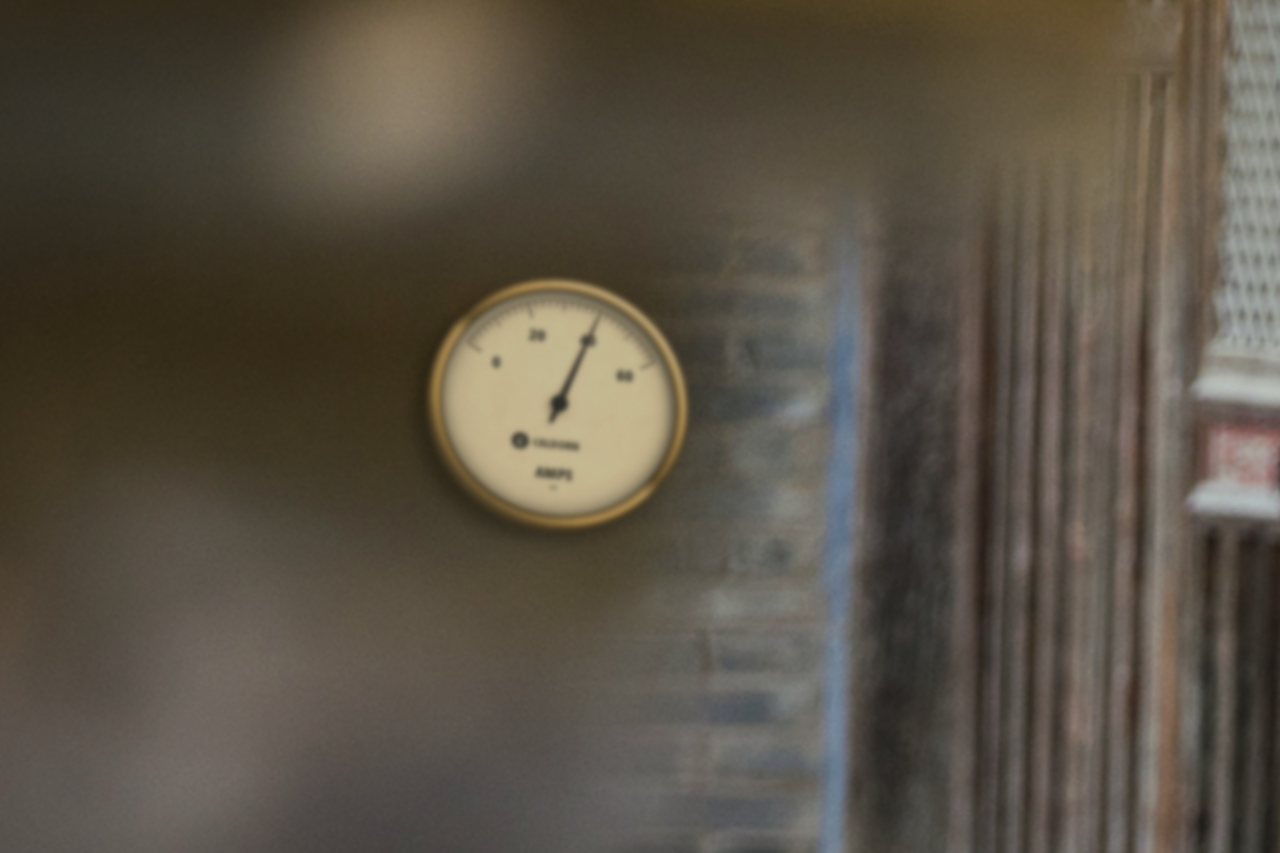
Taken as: 40
